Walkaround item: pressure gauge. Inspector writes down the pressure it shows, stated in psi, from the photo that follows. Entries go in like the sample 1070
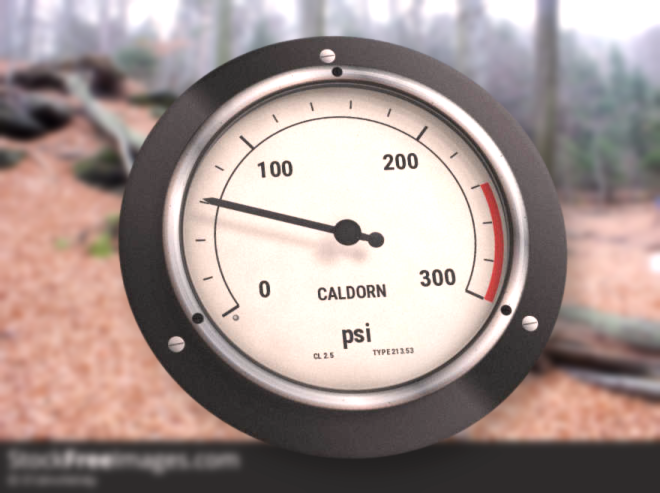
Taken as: 60
